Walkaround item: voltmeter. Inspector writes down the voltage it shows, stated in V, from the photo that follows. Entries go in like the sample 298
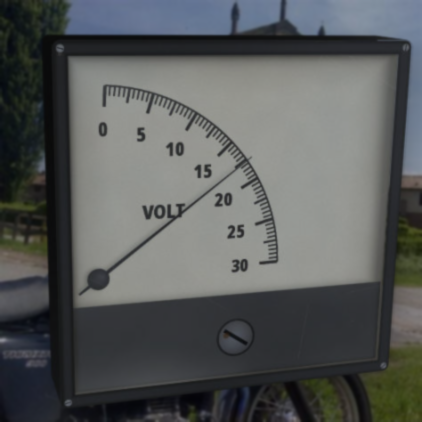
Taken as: 17.5
